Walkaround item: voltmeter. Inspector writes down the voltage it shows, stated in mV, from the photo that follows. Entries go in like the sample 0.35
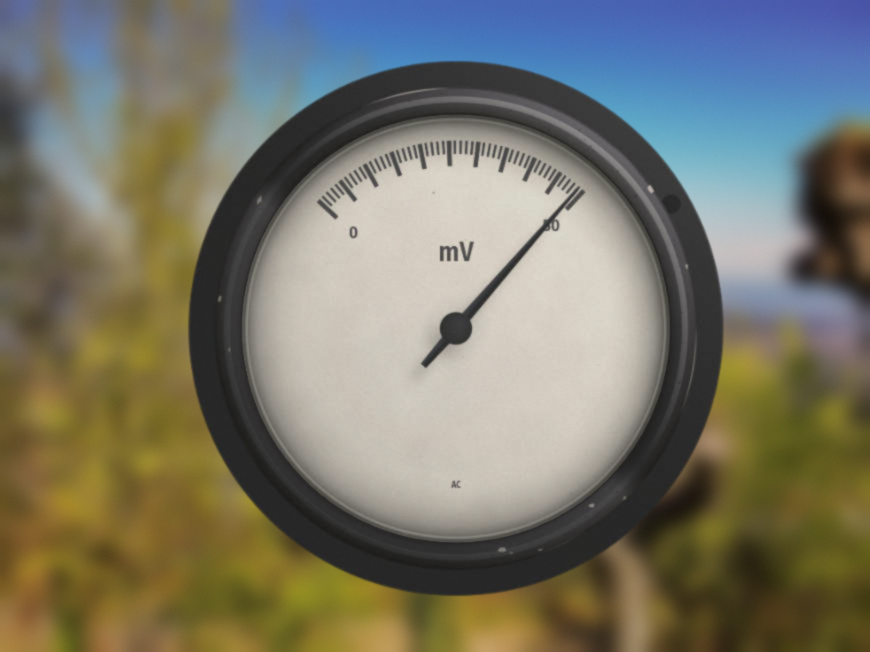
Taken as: 49
